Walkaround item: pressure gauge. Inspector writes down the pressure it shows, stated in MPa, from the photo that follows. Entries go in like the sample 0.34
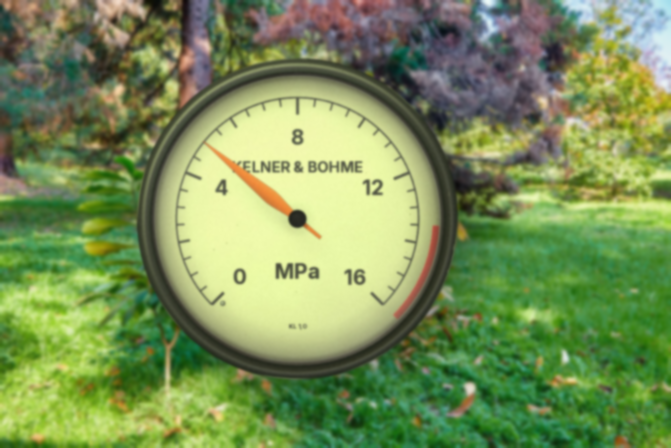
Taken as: 5
